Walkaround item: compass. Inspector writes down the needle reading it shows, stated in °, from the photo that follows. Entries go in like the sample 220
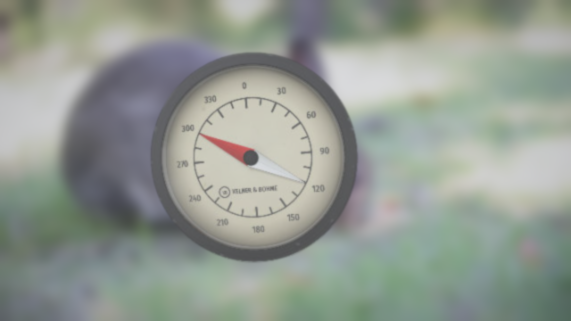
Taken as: 300
